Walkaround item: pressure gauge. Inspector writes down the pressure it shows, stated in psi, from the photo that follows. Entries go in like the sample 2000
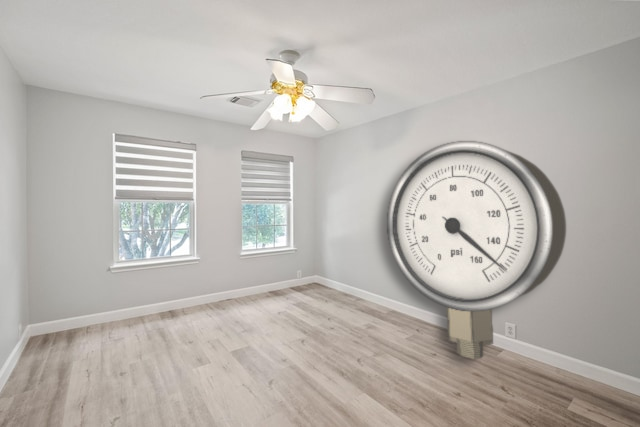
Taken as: 150
